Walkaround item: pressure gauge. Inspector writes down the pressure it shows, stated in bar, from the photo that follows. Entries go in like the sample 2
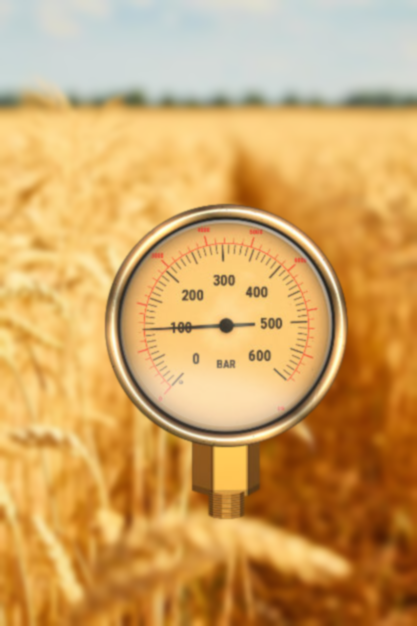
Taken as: 100
